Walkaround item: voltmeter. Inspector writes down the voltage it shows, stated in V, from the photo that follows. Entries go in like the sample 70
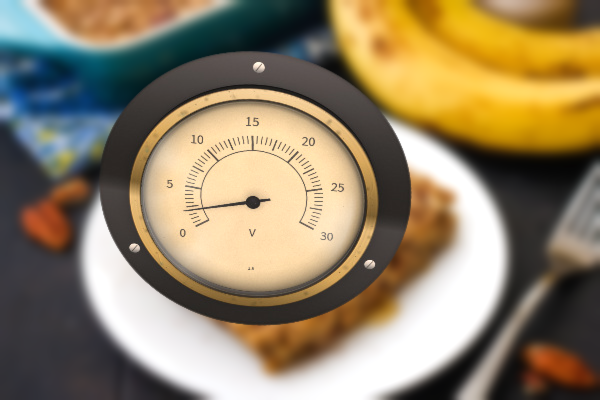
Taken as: 2.5
